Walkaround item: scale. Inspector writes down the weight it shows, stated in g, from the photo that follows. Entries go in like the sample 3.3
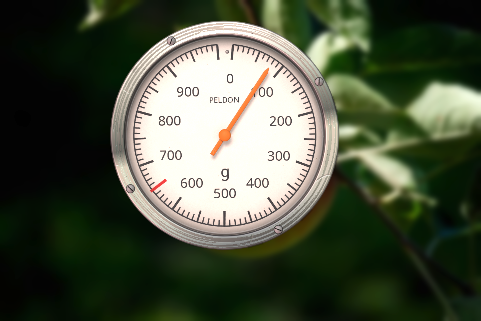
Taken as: 80
